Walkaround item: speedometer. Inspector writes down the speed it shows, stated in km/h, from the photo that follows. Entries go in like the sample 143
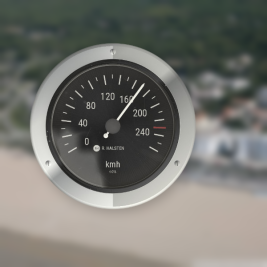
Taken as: 170
